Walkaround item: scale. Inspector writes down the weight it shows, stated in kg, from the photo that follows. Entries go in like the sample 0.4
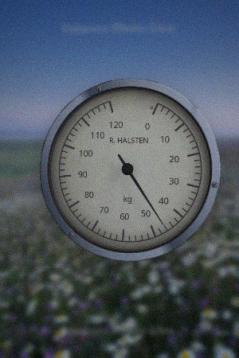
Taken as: 46
